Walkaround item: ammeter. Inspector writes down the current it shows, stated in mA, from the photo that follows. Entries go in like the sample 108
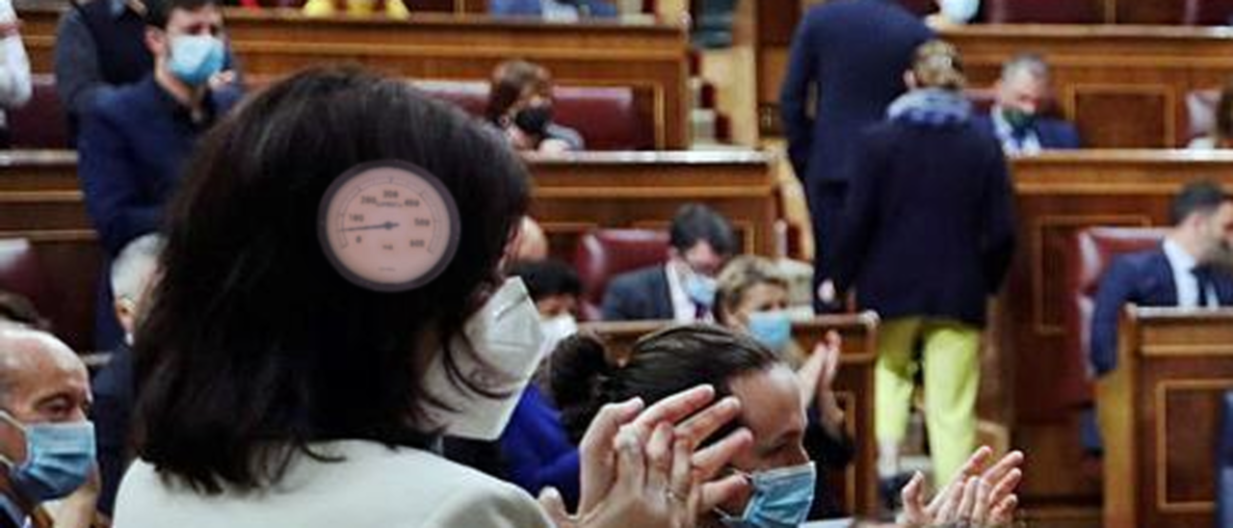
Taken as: 50
